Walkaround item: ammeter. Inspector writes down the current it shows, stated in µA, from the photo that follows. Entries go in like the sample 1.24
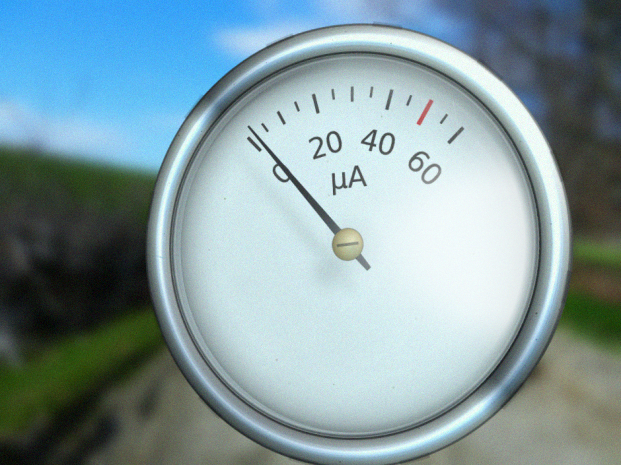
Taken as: 2.5
